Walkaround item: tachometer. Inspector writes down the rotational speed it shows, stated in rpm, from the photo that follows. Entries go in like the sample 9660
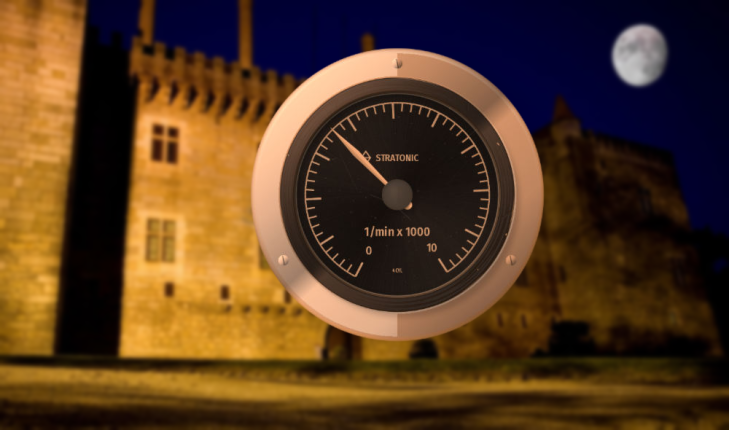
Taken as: 3600
